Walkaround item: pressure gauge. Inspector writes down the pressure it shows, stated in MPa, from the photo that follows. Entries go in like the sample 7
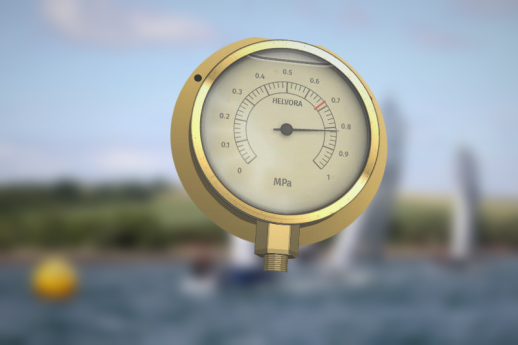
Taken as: 0.82
